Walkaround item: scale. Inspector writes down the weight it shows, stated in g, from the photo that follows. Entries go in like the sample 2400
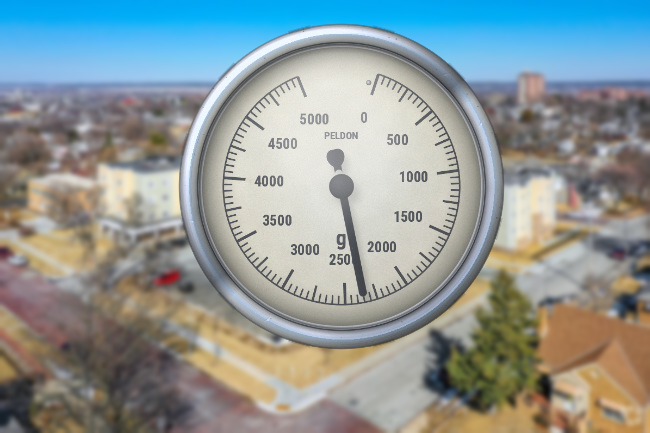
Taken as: 2350
